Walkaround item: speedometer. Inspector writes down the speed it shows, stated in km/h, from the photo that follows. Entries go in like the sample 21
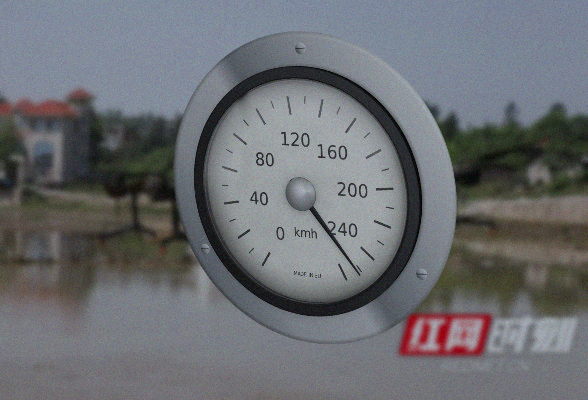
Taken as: 250
